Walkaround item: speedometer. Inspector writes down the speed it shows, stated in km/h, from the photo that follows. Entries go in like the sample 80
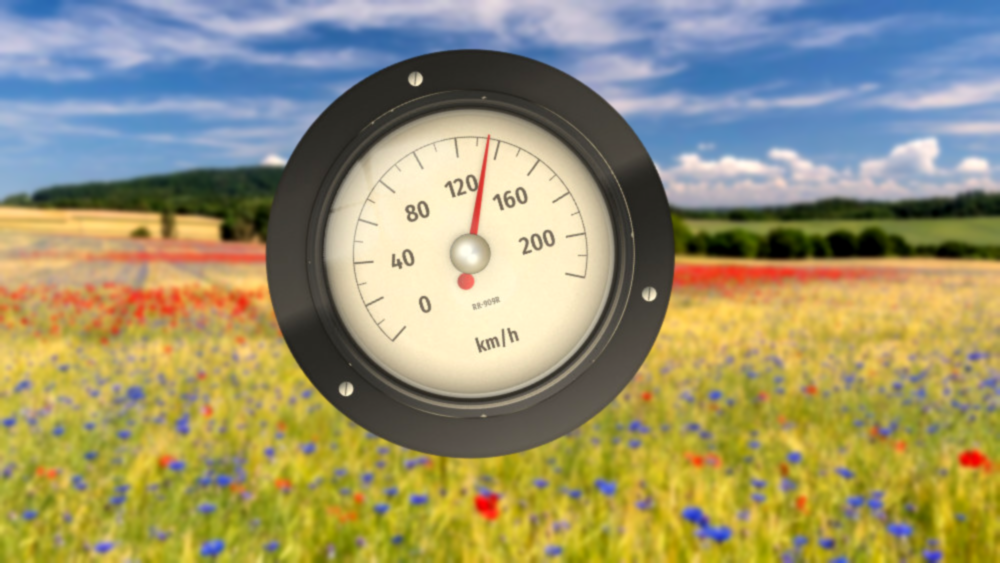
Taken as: 135
